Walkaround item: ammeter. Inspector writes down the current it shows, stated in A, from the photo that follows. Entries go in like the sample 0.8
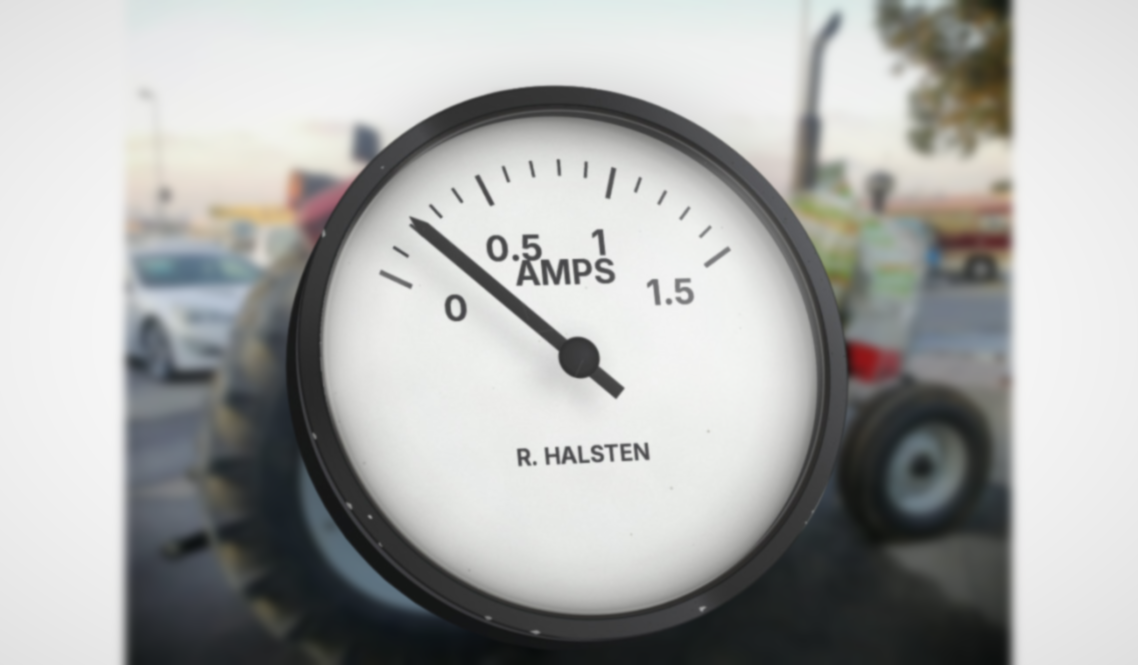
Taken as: 0.2
